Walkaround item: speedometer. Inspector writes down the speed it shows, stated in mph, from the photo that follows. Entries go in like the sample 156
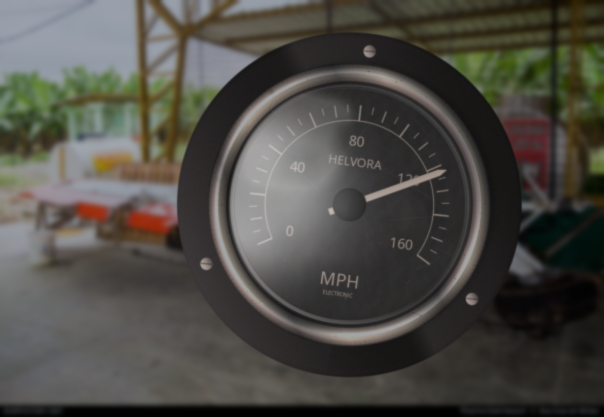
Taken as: 122.5
